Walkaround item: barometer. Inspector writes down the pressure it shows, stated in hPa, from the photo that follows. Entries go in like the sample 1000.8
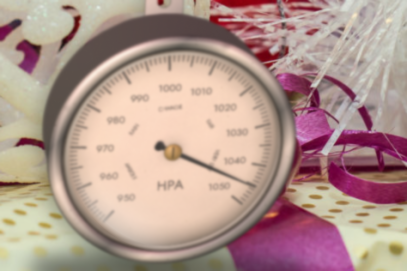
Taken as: 1045
